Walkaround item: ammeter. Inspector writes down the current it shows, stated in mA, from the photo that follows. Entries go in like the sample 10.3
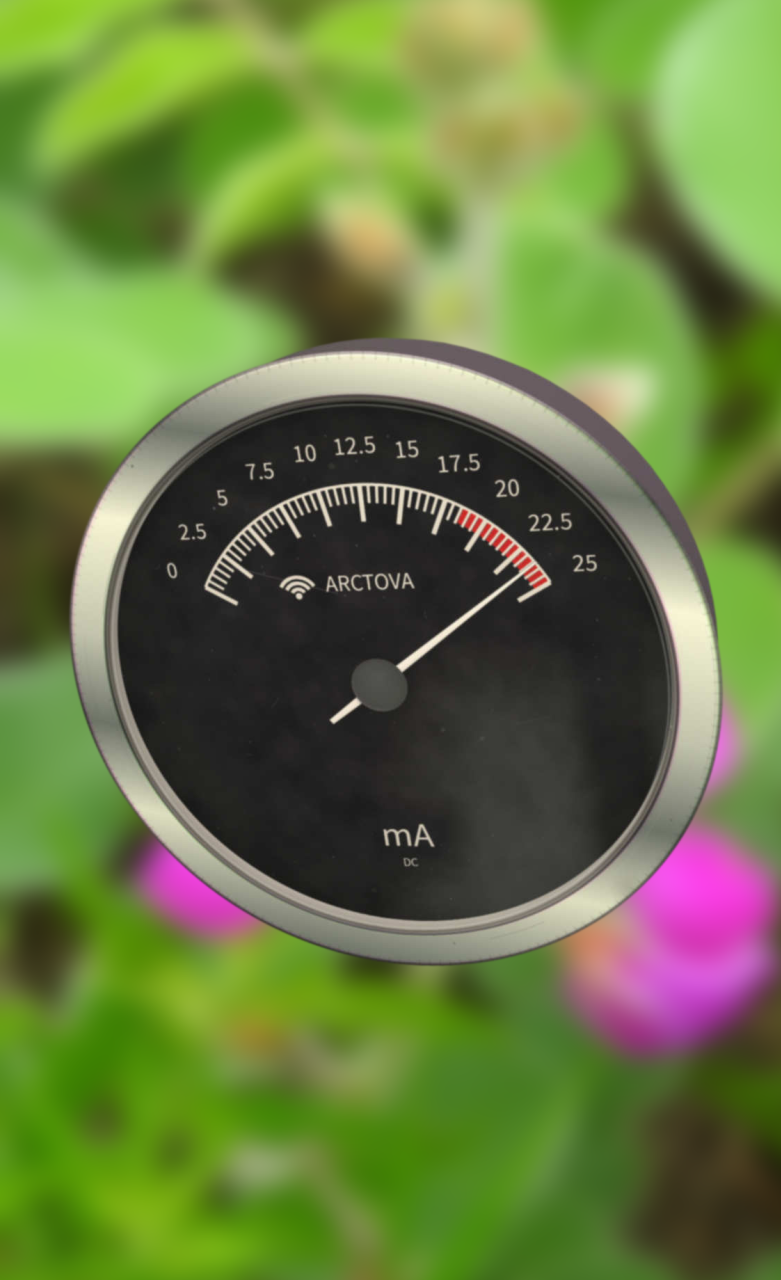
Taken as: 23.5
